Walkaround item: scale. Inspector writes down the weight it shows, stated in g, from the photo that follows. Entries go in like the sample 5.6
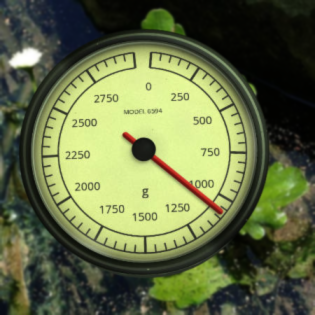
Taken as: 1075
